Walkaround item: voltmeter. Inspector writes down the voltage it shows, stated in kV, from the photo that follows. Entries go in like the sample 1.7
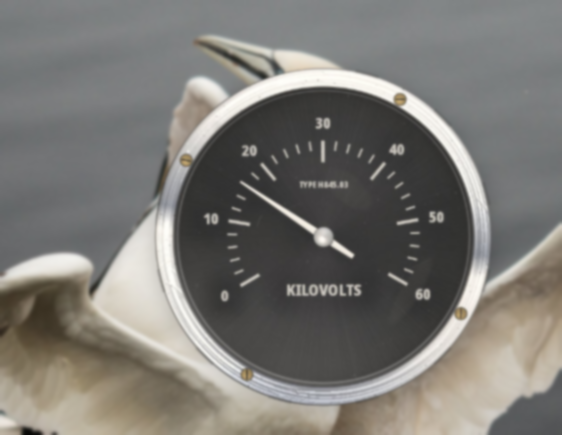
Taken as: 16
